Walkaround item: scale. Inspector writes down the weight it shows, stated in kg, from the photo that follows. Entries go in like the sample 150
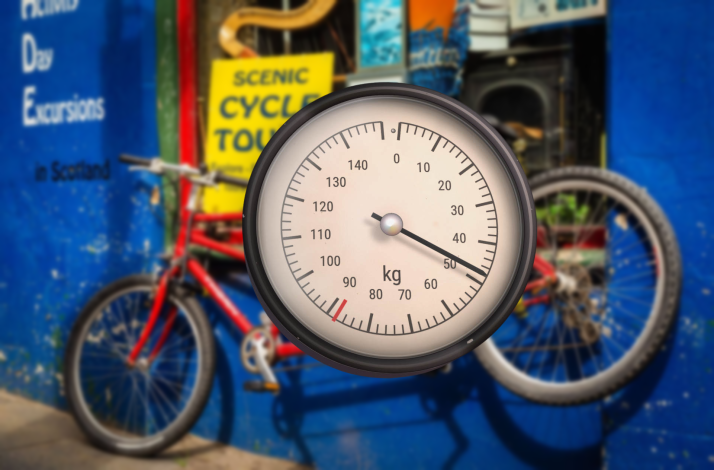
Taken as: 48
